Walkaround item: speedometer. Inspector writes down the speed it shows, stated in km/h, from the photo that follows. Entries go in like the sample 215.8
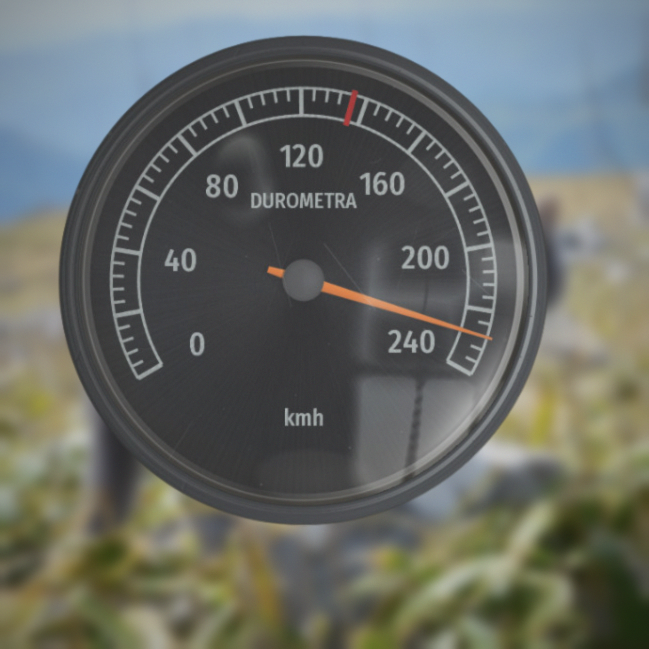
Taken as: 228
